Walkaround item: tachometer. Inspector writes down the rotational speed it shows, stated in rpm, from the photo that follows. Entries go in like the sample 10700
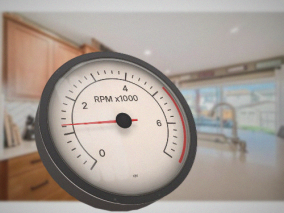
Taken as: 1200
